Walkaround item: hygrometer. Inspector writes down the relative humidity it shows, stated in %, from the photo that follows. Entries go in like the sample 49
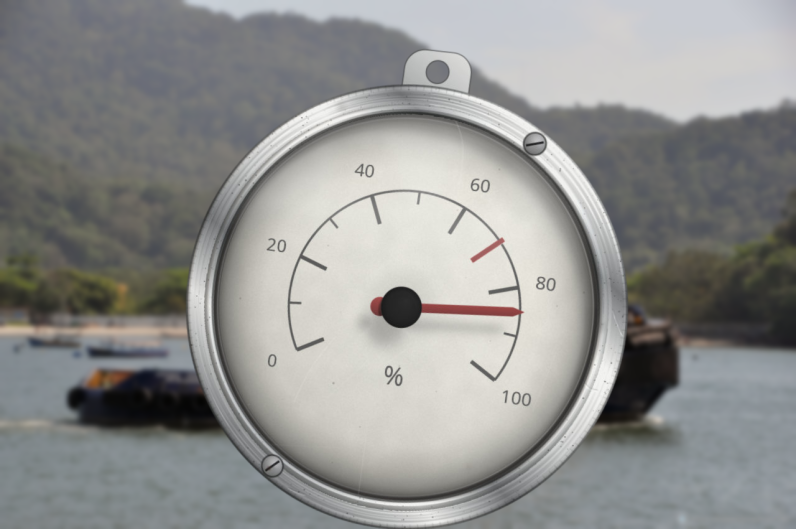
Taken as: 85
